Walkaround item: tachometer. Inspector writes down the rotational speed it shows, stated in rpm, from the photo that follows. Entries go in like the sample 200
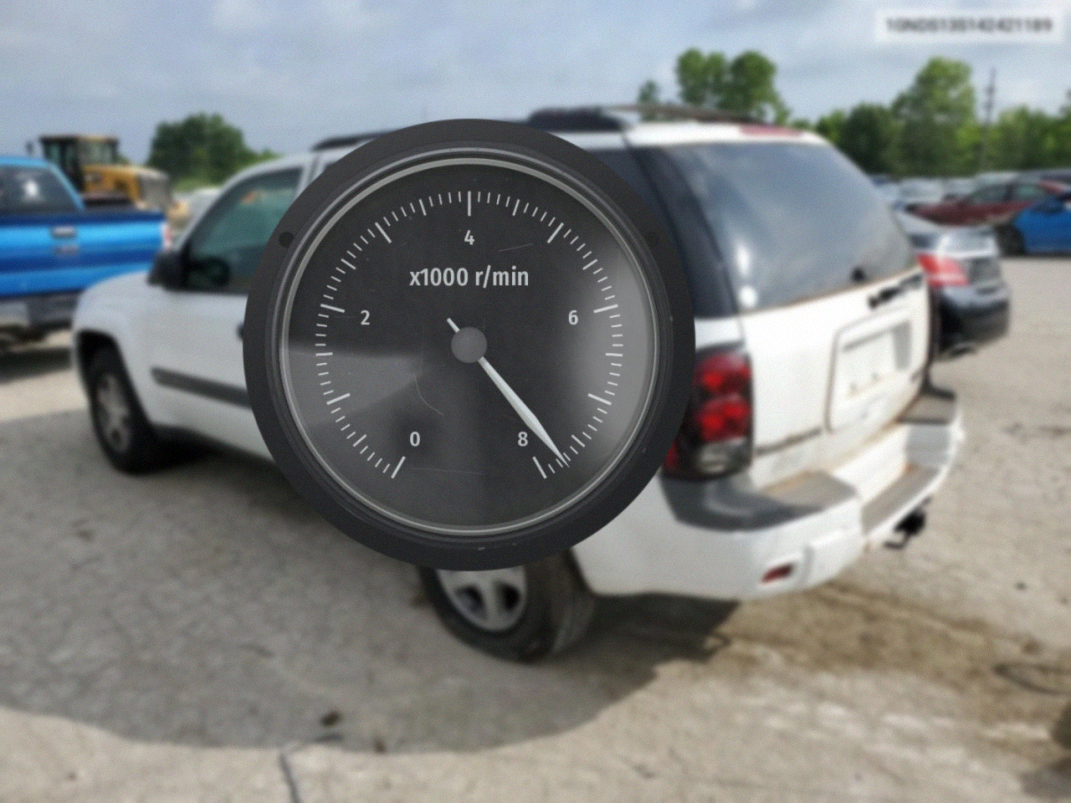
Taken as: 7750
